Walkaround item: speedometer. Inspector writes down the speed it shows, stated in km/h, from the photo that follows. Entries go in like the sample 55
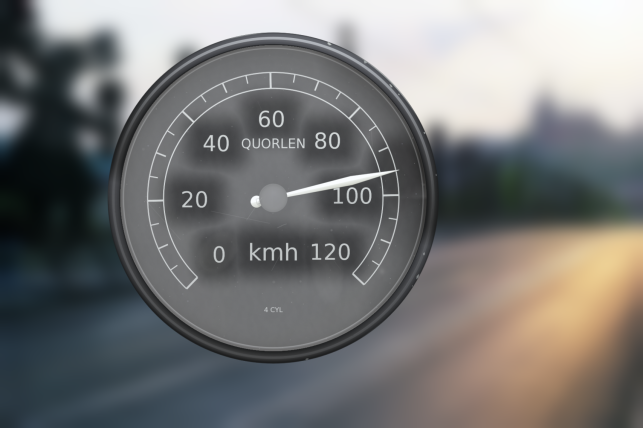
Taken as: 95
